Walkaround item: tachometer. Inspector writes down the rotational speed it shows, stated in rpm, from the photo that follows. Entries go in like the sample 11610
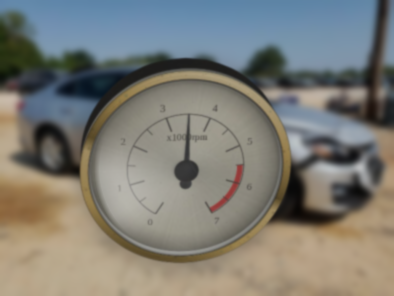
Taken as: 3500
